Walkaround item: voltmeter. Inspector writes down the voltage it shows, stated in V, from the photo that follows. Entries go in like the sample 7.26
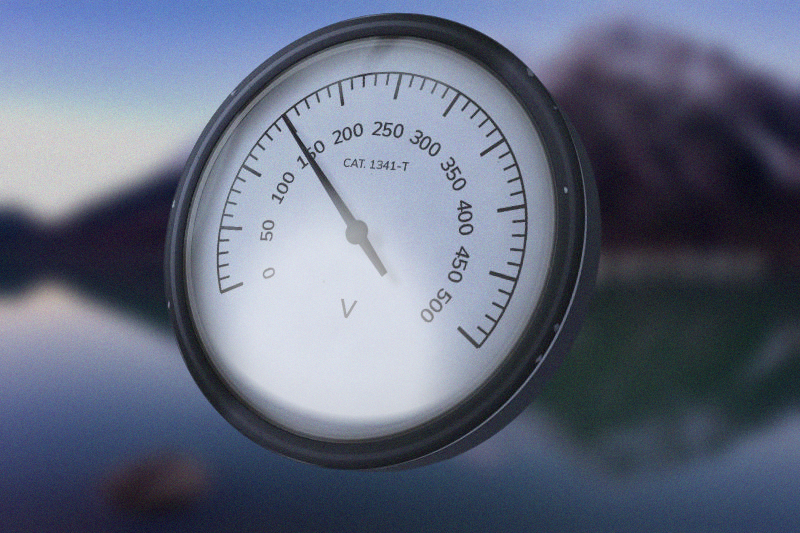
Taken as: 150
